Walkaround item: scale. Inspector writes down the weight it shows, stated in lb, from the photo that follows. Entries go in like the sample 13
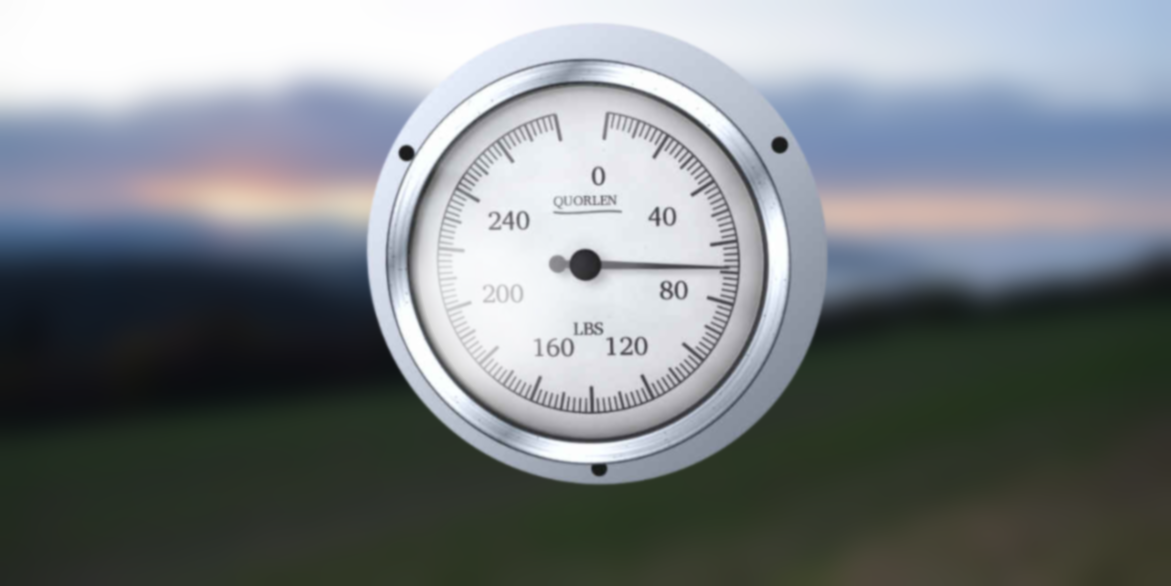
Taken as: 68
